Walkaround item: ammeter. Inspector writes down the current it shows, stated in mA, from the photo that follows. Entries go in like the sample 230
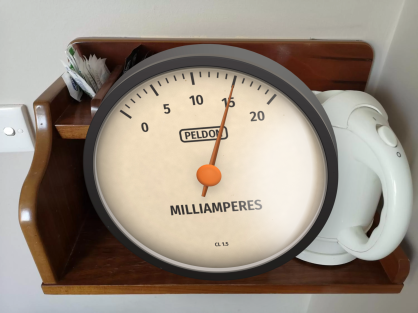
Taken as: 15
